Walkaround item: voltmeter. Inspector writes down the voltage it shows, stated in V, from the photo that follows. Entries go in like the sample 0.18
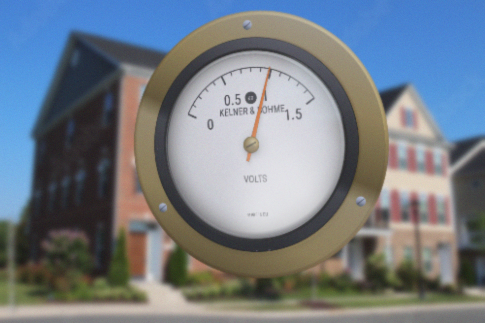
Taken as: 1
